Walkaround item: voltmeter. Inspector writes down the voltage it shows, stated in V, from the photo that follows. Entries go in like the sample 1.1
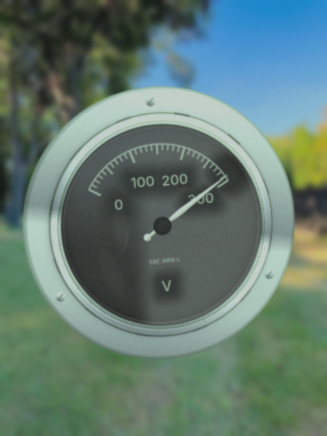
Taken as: 290
